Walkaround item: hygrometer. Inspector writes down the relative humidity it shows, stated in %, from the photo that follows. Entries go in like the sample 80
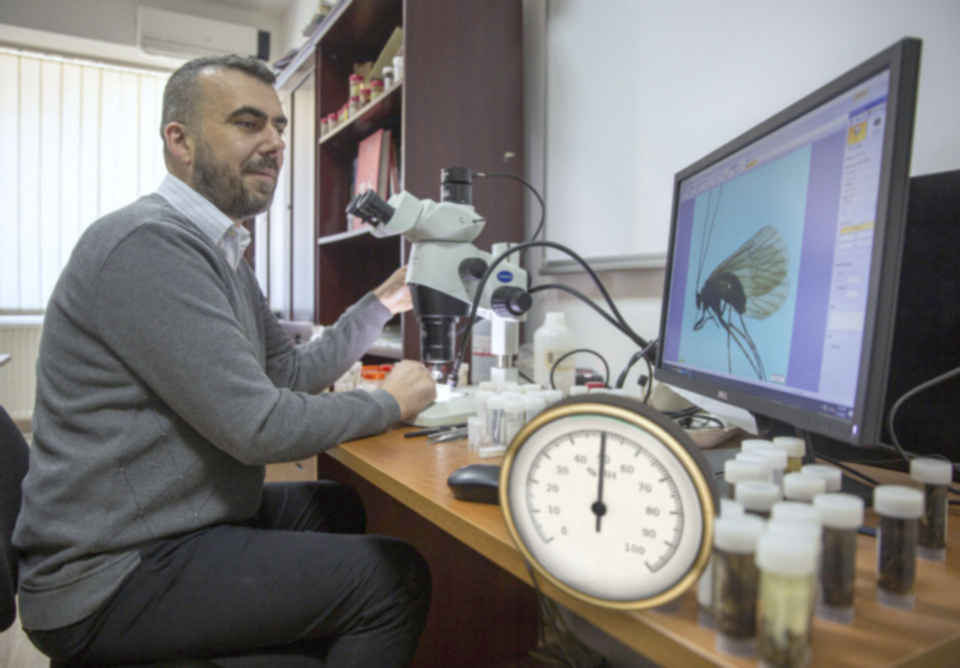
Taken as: 50
